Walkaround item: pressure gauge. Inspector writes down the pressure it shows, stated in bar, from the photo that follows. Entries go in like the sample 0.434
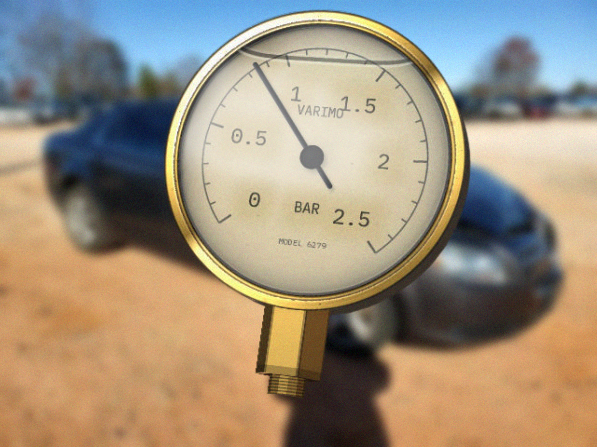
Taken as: 0.85
